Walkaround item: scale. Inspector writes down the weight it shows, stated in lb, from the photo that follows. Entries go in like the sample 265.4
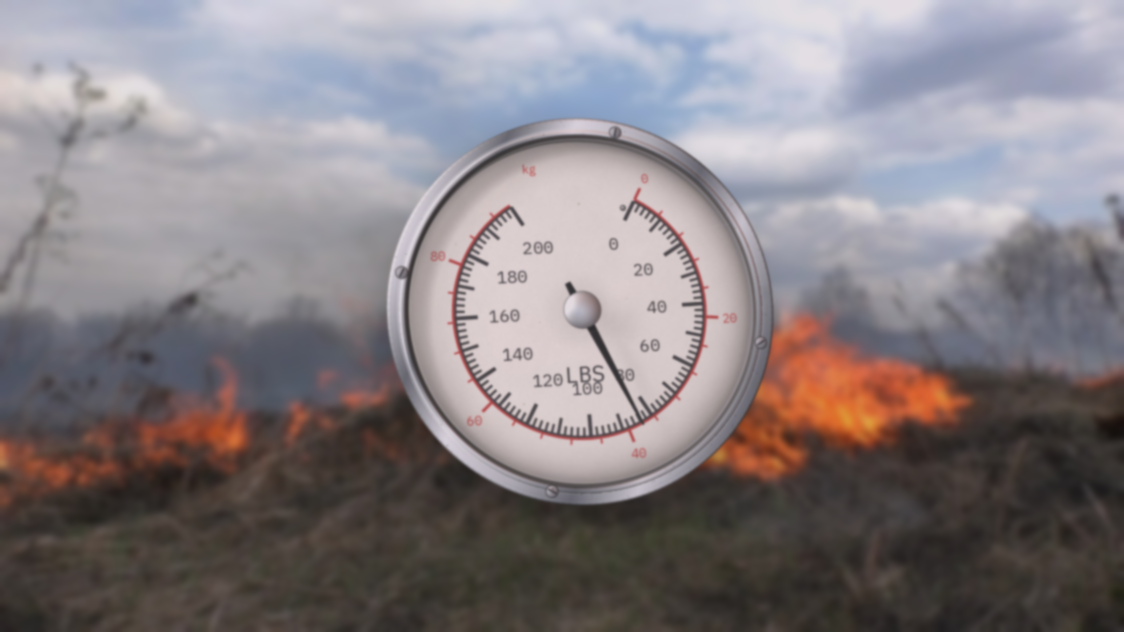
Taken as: 84
